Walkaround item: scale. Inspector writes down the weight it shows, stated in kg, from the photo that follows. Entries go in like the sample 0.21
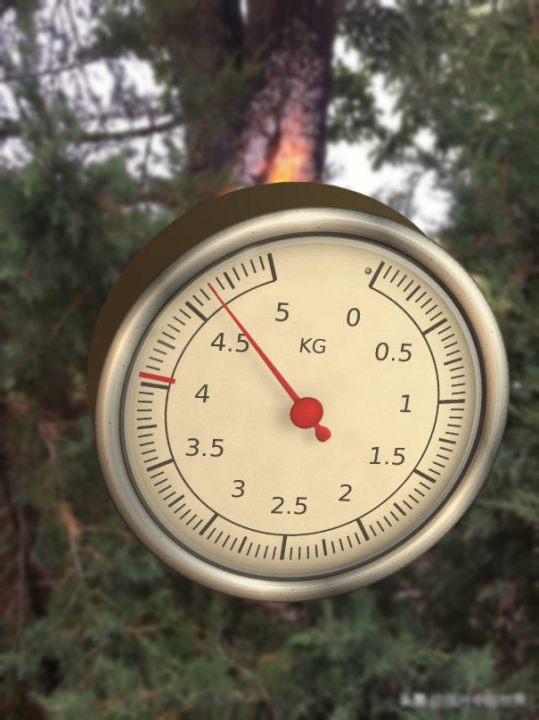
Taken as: 4.65
